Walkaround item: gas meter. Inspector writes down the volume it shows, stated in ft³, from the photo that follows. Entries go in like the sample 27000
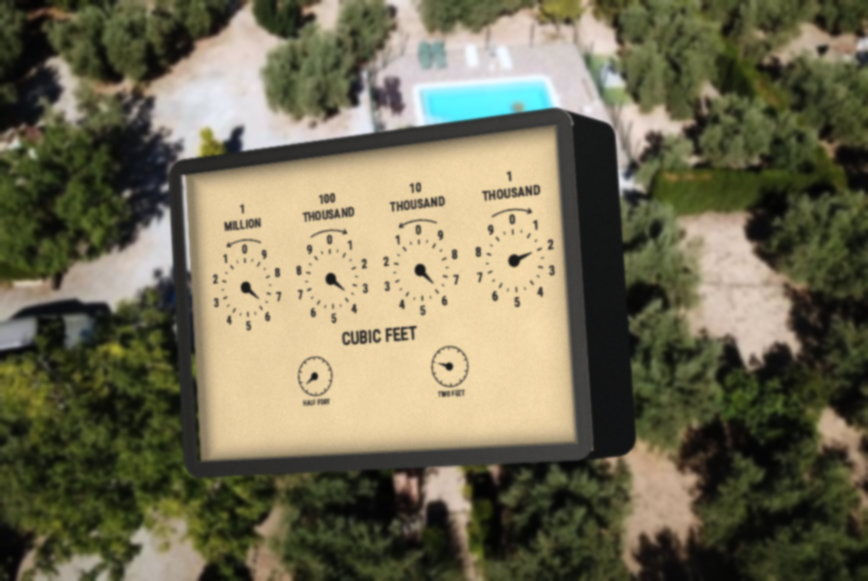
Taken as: 636200
